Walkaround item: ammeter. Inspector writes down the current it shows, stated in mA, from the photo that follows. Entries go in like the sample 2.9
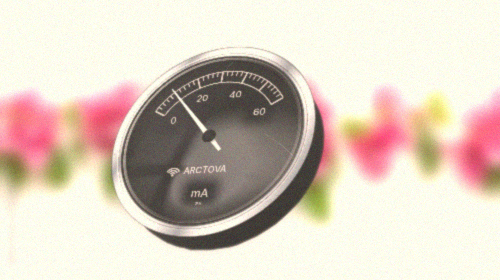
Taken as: 10
